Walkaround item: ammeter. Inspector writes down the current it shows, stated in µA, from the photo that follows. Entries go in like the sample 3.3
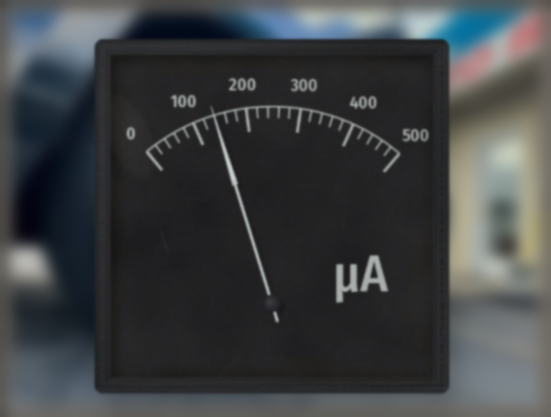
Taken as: 140
